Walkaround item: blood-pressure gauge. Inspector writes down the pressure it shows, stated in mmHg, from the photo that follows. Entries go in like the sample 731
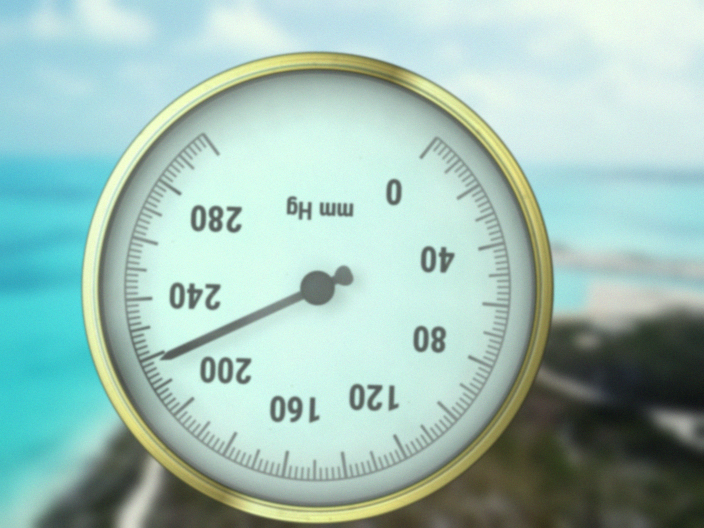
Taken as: 218
